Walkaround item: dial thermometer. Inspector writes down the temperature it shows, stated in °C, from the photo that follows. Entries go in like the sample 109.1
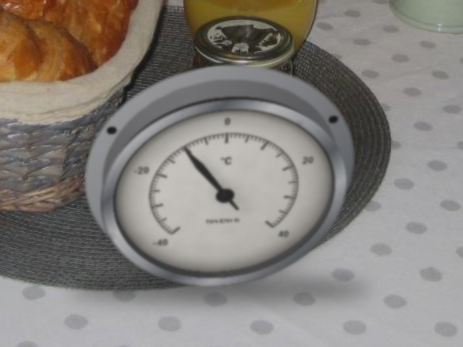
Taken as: -10
